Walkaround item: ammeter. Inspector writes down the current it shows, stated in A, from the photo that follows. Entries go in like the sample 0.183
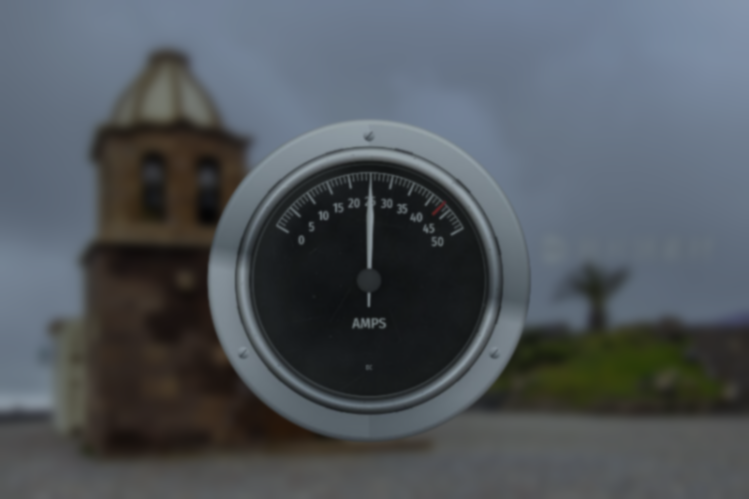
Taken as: 25
